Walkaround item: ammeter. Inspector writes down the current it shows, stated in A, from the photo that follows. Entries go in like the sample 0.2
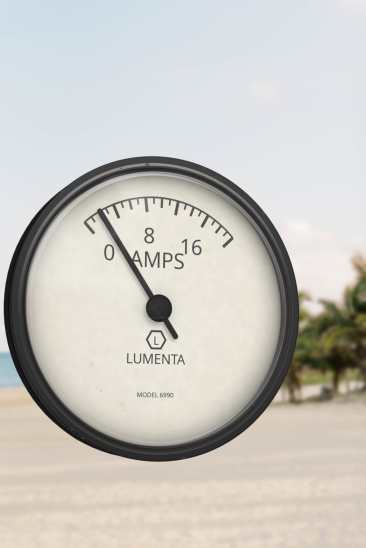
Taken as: 2
